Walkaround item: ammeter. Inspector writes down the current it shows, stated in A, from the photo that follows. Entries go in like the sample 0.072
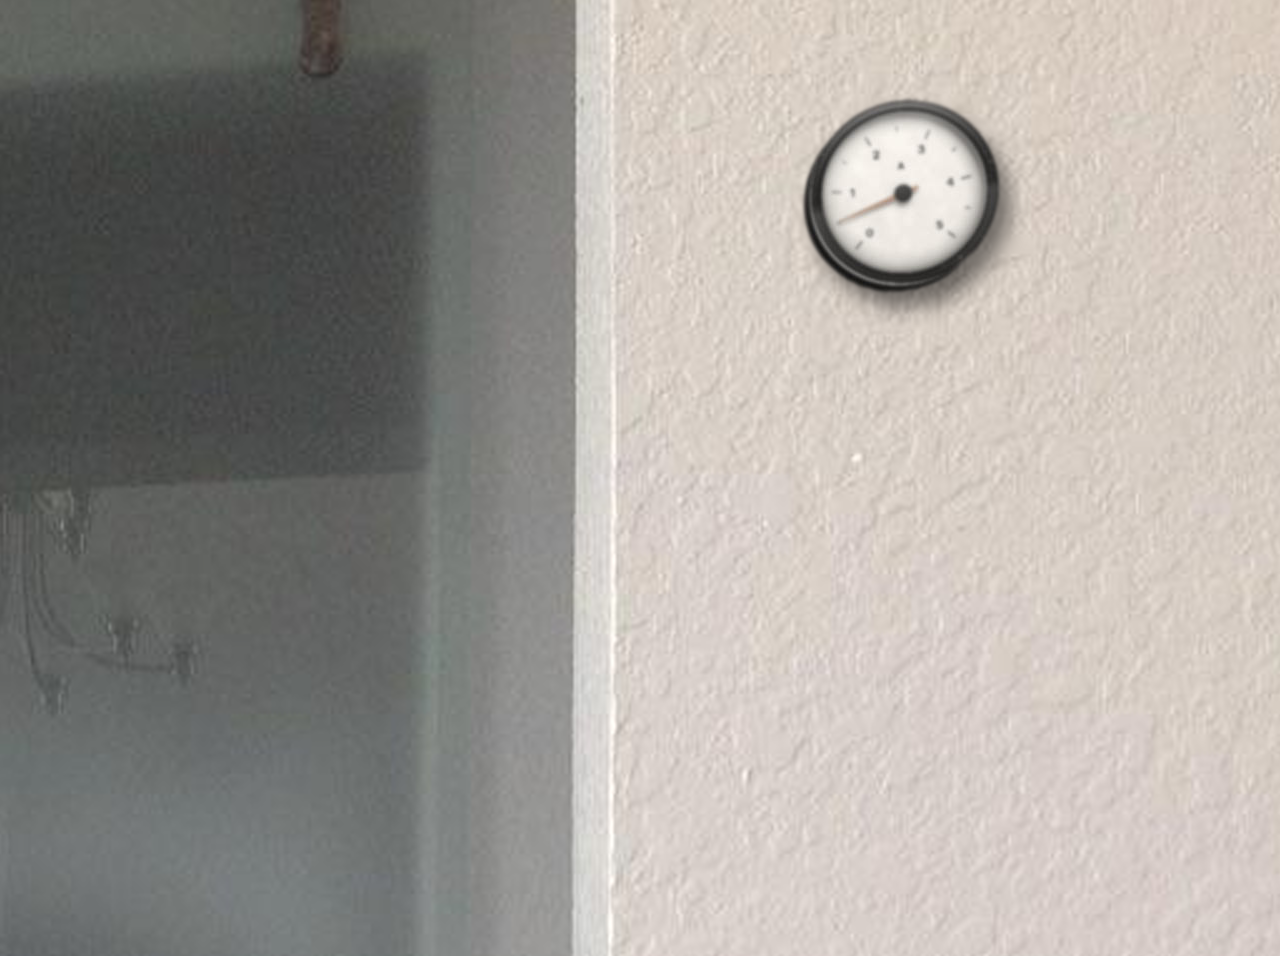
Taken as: 0.5
